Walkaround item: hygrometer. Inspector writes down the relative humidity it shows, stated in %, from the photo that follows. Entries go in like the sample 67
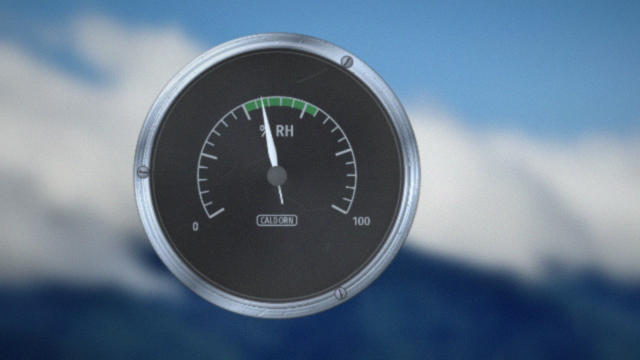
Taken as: 46
